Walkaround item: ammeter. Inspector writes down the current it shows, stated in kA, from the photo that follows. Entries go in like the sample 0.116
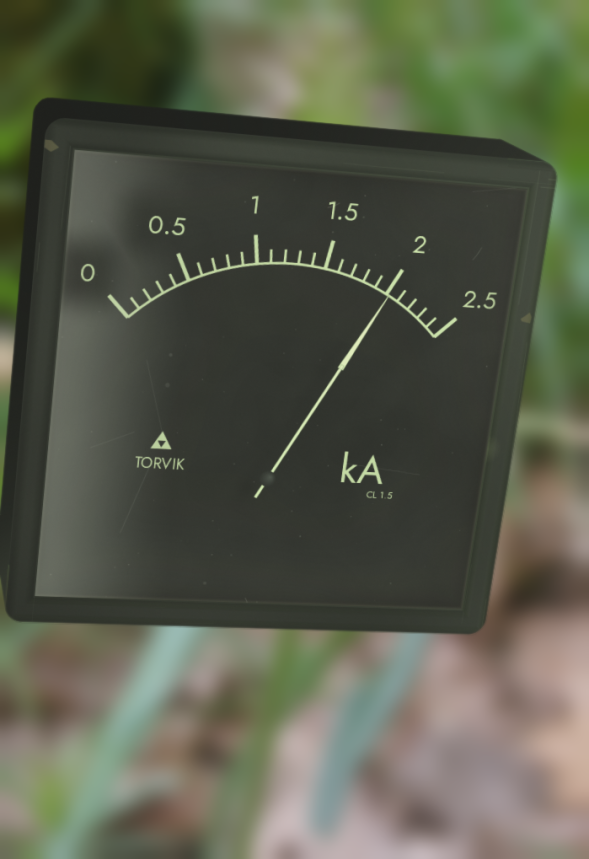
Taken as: 2
